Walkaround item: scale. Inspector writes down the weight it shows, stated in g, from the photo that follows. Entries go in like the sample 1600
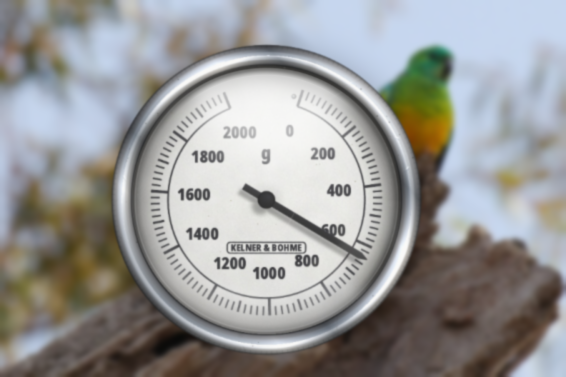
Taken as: 640
